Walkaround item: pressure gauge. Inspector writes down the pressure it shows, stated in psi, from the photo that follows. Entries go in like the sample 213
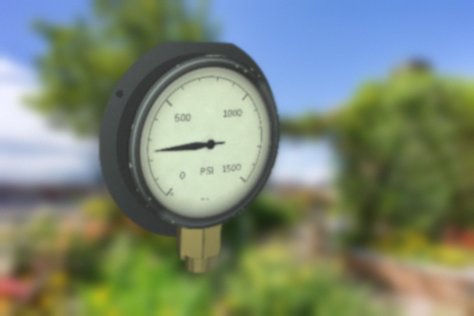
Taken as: 250
